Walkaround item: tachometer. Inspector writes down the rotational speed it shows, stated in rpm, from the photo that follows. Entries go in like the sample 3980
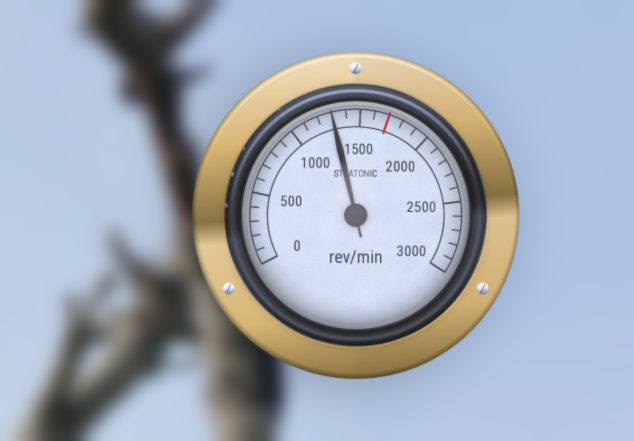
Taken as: 1300
